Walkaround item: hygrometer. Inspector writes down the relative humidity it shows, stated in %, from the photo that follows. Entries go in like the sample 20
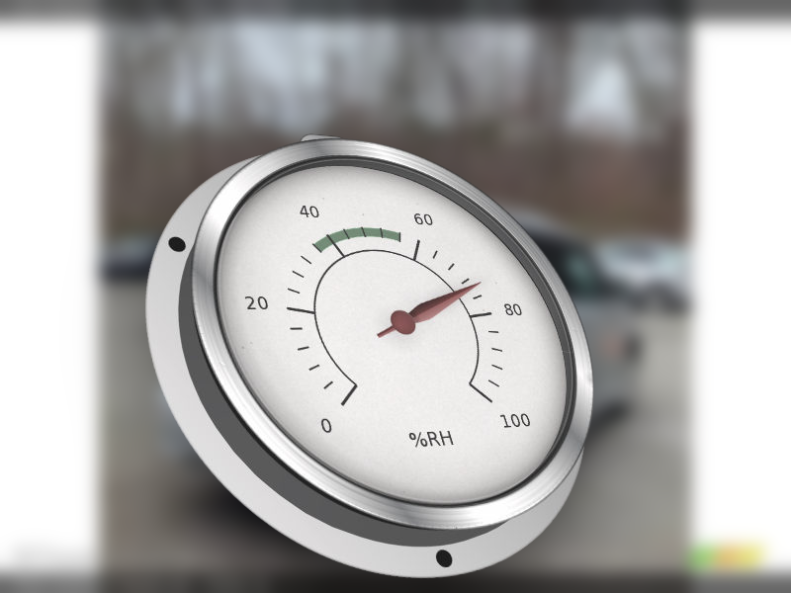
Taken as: 74
